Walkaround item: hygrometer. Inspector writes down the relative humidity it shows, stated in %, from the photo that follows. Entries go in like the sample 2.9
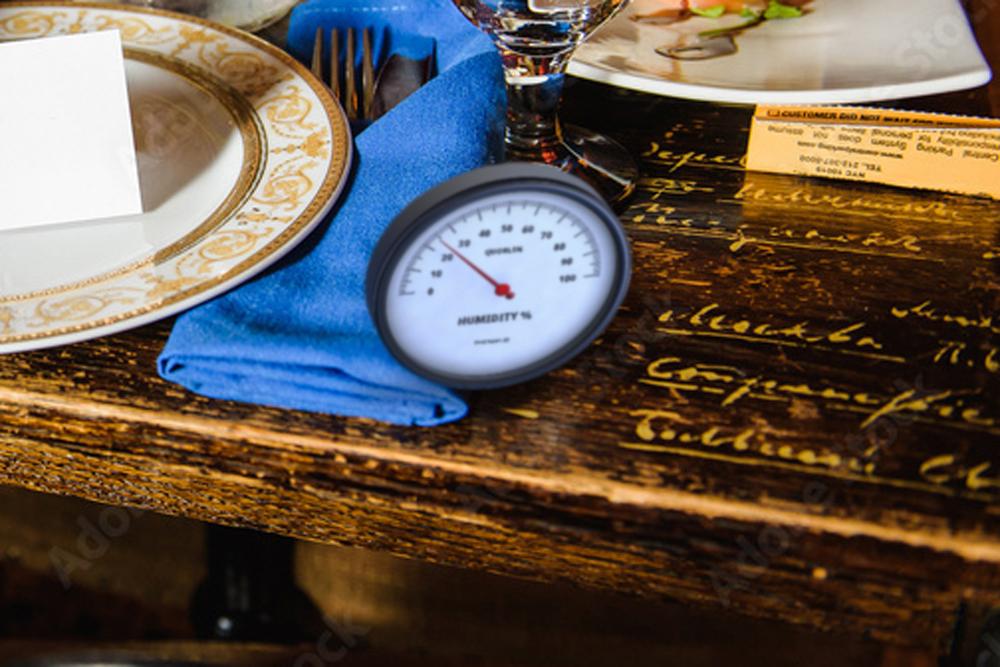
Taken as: 25
